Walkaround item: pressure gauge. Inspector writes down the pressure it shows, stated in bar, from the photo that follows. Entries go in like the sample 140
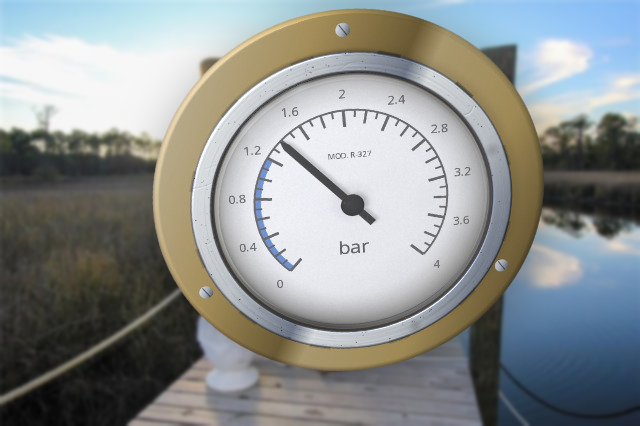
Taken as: 1.4
